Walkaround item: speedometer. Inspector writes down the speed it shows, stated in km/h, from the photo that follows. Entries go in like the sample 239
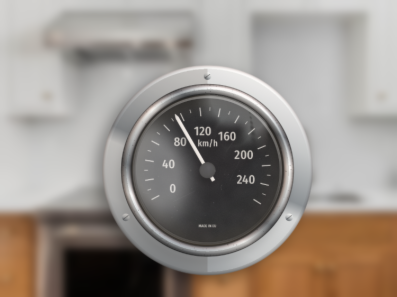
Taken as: 95
